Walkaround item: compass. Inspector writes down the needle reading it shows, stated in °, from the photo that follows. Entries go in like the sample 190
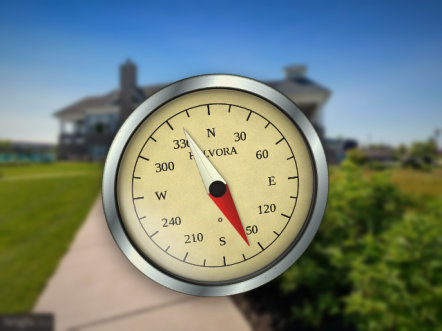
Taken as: 157.5
